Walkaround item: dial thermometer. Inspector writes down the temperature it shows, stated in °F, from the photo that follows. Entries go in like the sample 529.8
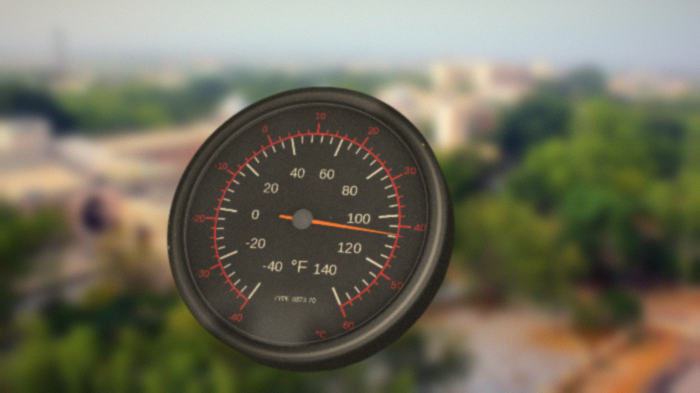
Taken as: 108
